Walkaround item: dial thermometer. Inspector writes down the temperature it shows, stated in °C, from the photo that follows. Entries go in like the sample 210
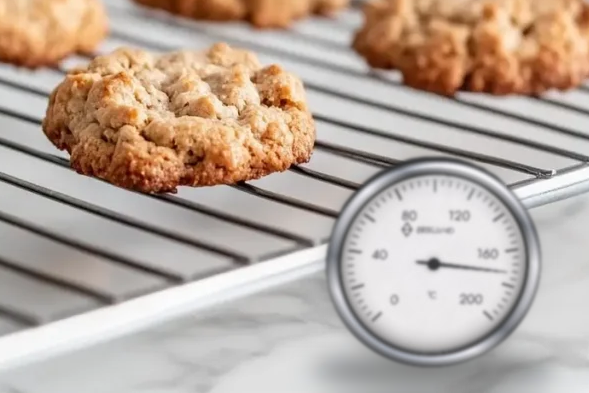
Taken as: 172
